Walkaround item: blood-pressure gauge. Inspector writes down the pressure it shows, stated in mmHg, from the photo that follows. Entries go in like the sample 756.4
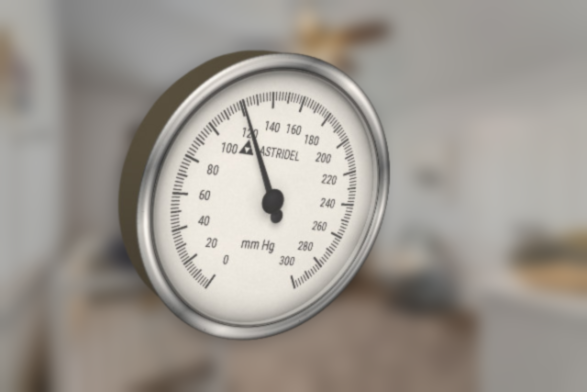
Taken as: 120
